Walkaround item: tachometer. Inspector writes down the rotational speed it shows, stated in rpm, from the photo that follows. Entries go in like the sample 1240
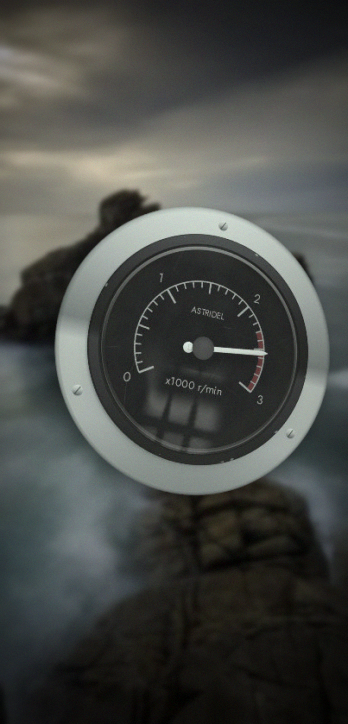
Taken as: 2550
